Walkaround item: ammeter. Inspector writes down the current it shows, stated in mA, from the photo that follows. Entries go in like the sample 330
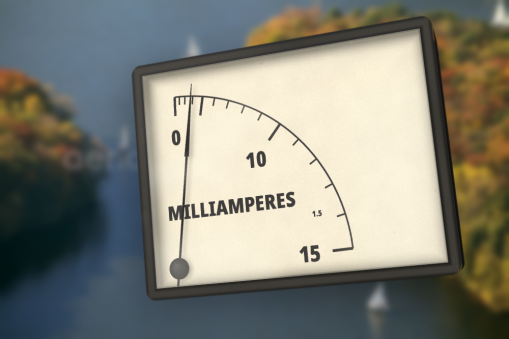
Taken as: 4
